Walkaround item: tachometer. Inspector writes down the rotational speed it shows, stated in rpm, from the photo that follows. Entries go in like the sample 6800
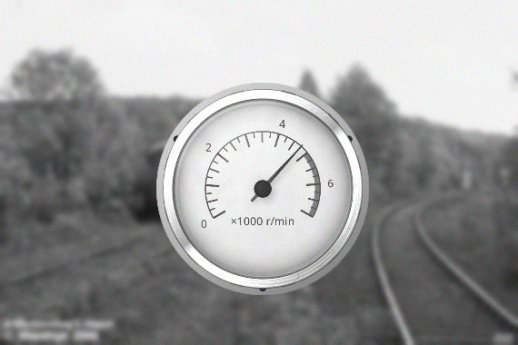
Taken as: 4750
